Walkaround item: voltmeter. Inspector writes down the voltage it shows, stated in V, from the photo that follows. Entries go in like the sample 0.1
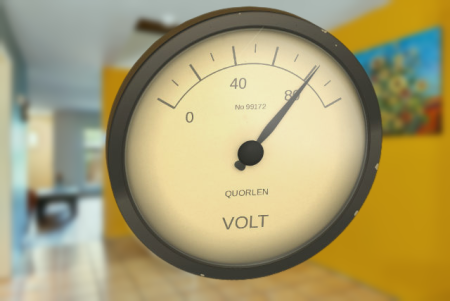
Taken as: 80
